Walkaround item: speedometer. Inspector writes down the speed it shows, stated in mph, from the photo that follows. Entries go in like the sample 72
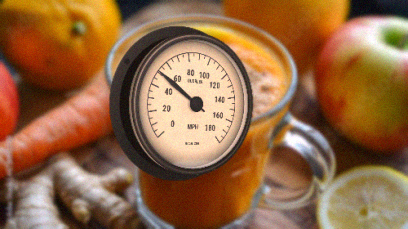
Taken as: 50
